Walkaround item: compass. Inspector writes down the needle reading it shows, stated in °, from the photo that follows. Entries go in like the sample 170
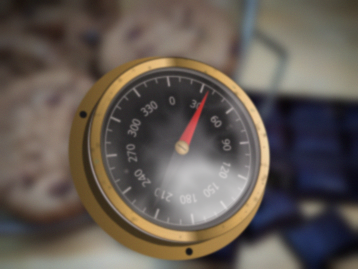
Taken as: 35
